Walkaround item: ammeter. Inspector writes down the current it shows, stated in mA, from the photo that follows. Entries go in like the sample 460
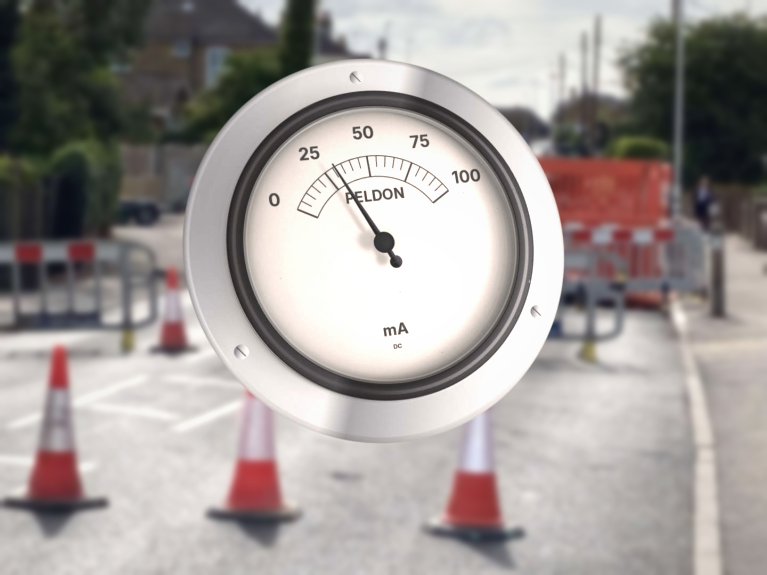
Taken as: 30
